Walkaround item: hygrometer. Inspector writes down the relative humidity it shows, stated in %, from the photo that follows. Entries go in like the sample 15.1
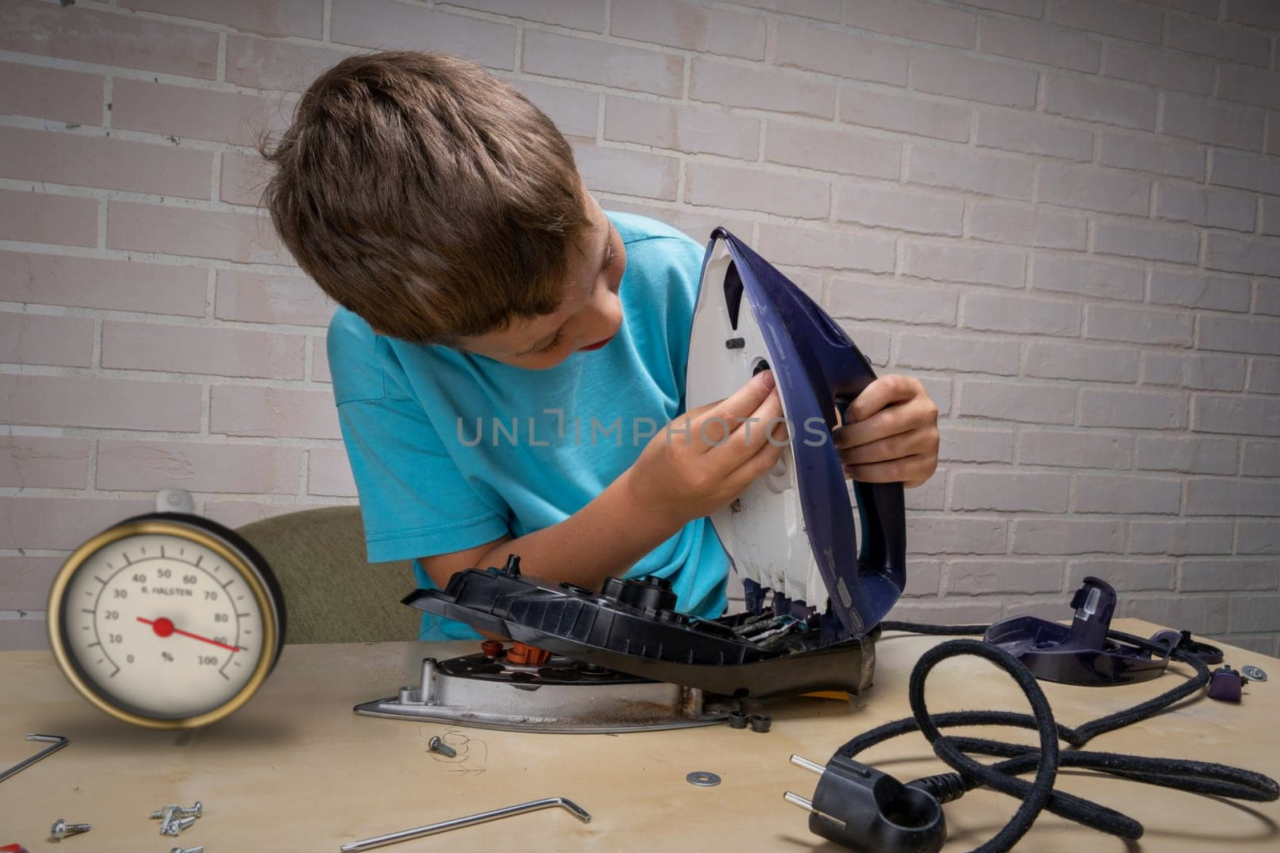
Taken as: 90
